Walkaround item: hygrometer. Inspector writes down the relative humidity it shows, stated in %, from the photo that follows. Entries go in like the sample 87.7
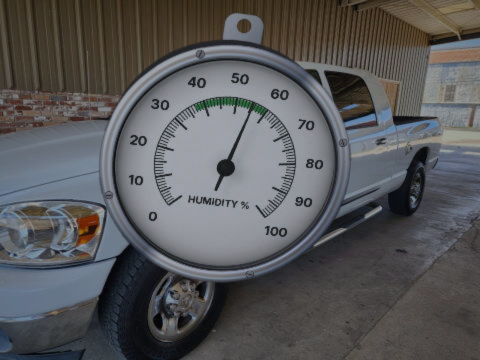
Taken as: 55
